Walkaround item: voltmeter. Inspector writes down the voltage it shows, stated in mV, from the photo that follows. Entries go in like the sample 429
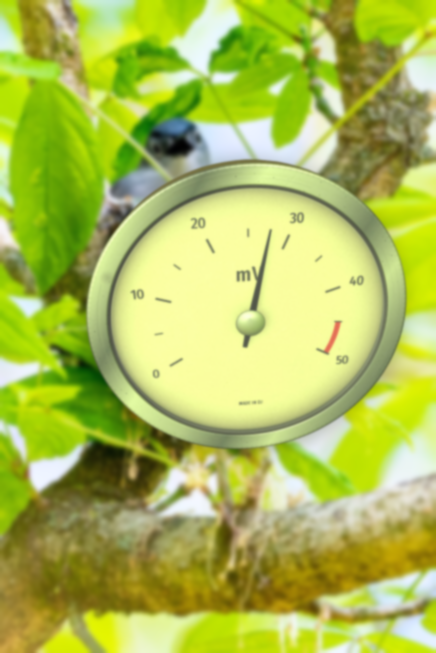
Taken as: 27.5
